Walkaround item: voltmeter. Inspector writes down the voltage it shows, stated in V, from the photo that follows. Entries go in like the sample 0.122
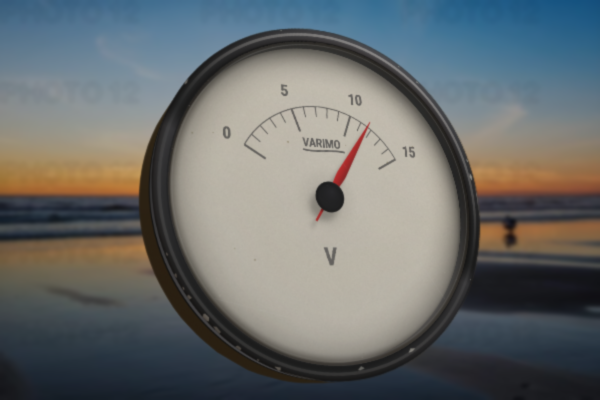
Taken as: 11.5
